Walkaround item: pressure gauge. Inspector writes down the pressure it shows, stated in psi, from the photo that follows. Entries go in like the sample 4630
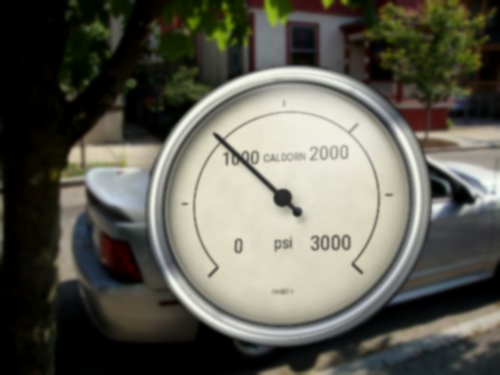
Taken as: 1000
